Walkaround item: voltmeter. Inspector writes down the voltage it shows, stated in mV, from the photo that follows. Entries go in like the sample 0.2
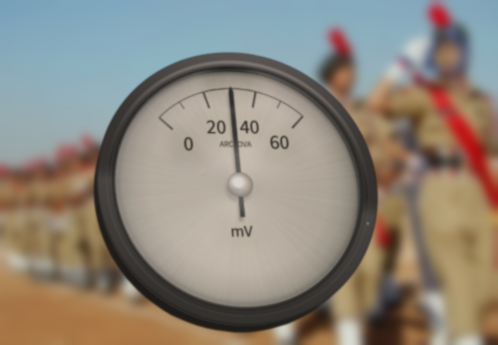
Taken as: 30
